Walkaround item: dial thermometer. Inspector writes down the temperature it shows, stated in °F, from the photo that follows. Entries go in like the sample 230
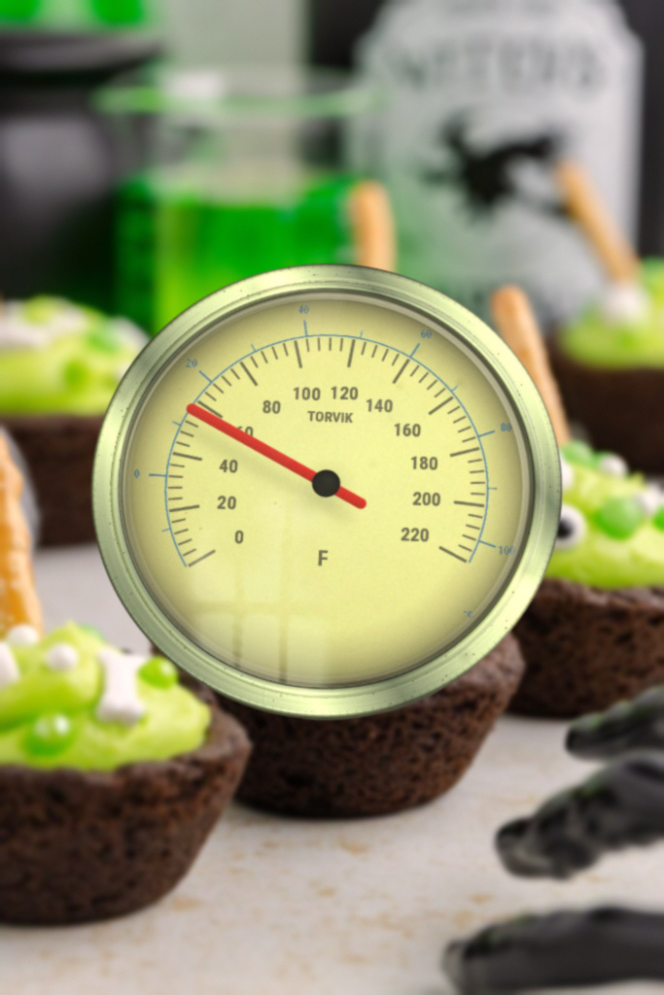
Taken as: 56
